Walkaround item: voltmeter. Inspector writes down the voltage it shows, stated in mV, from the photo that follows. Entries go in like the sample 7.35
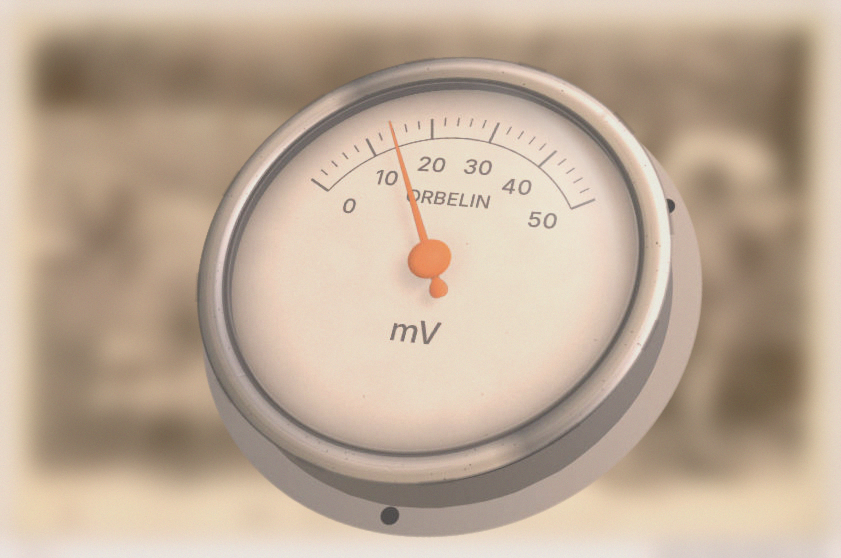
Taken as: 14
